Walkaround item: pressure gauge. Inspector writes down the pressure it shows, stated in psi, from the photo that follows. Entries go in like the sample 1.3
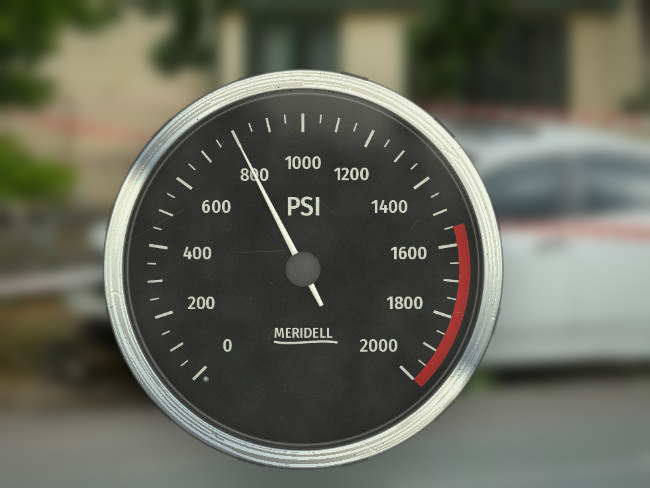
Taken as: 800
